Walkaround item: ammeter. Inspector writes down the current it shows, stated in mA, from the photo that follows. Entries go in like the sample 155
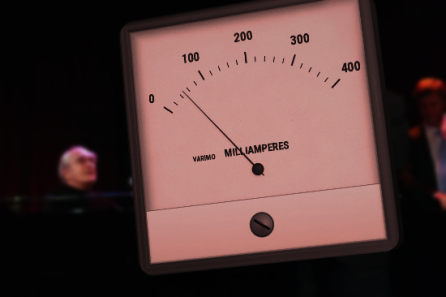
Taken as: 50
